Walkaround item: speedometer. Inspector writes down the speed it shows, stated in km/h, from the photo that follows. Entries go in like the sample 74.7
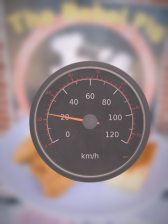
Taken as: 20
